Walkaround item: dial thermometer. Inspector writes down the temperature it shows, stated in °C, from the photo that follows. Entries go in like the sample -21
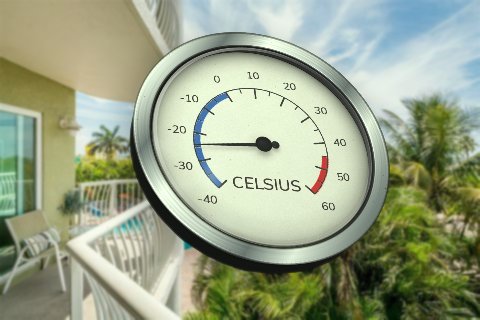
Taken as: -25
